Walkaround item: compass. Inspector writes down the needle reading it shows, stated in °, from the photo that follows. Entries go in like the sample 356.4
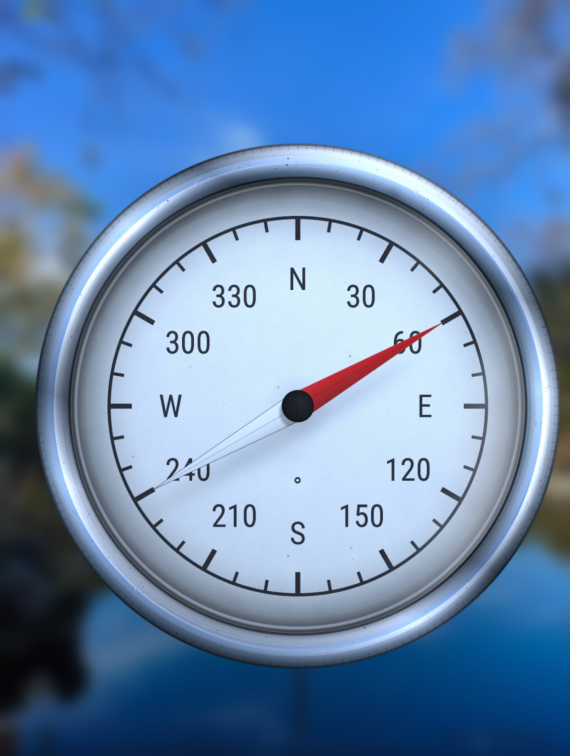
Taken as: 60
